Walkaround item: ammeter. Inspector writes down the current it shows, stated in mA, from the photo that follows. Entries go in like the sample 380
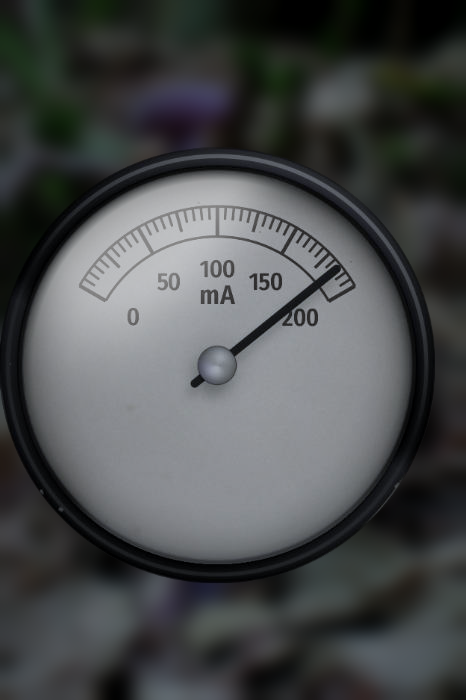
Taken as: 185
